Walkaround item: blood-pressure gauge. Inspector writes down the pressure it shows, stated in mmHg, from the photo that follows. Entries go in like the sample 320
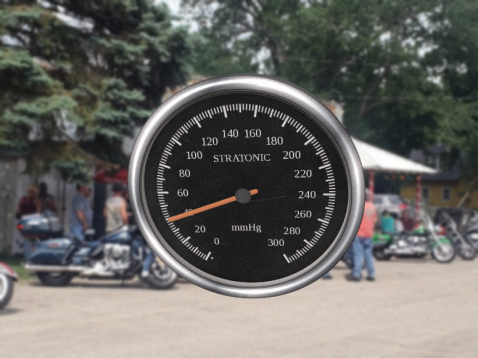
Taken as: 40
